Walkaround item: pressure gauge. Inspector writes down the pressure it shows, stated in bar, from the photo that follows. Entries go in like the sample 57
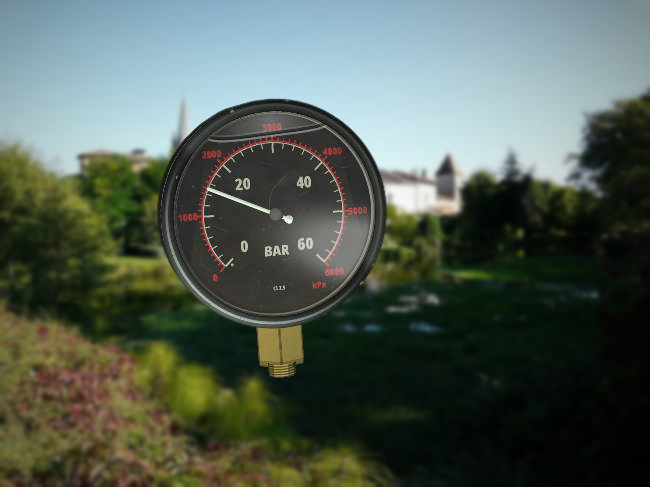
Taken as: 15
